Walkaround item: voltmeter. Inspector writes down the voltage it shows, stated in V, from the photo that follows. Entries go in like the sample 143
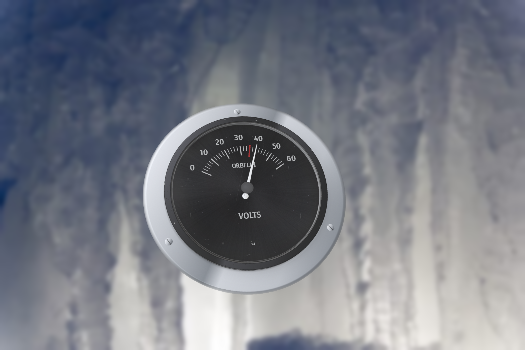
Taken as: 40
